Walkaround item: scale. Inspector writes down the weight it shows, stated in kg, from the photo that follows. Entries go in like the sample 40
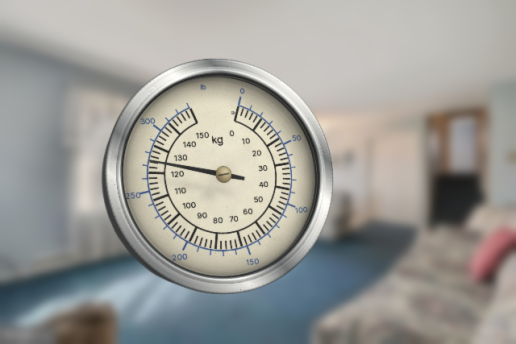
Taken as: 124
